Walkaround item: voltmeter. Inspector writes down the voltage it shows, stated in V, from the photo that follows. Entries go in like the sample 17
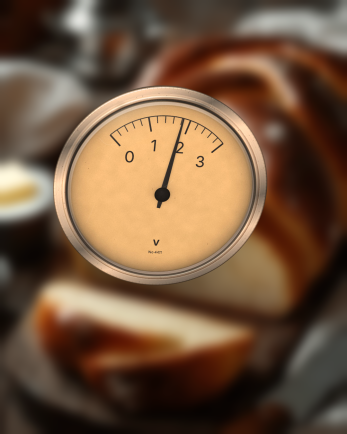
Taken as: 1.8
